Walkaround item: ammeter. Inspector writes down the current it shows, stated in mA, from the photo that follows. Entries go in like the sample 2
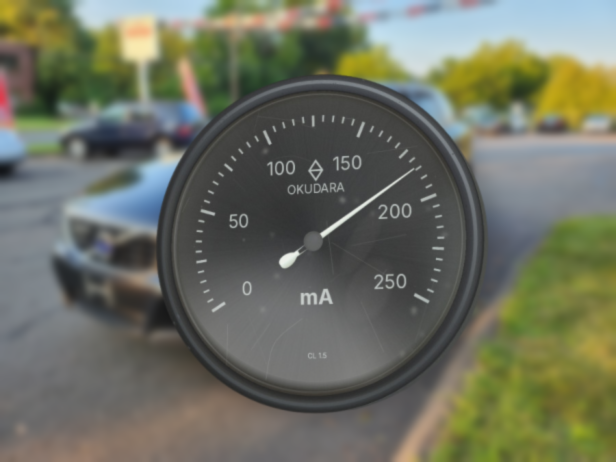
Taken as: 185
